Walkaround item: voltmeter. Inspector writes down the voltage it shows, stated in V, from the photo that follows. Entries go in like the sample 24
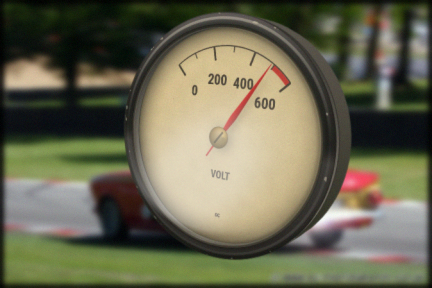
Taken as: 500
